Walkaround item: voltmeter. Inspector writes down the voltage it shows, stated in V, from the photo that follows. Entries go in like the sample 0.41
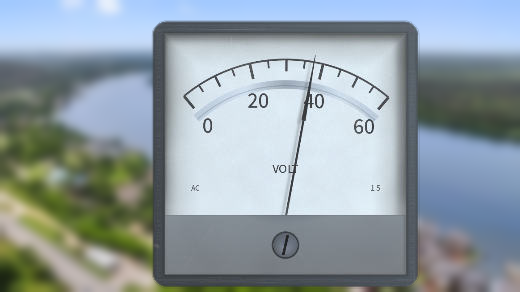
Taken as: 37.5
